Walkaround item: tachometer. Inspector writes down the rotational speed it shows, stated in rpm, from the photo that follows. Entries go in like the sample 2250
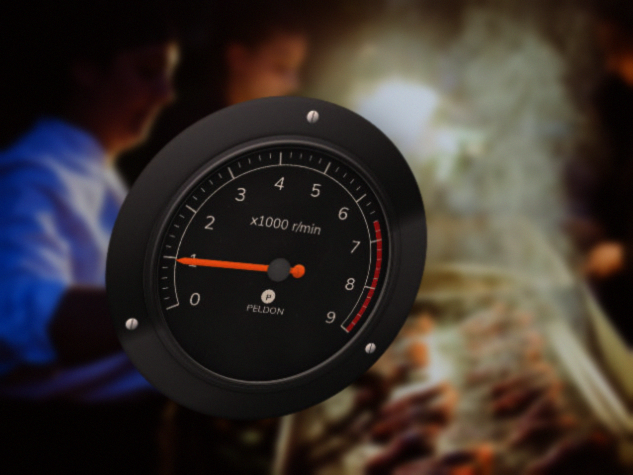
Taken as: 1000
